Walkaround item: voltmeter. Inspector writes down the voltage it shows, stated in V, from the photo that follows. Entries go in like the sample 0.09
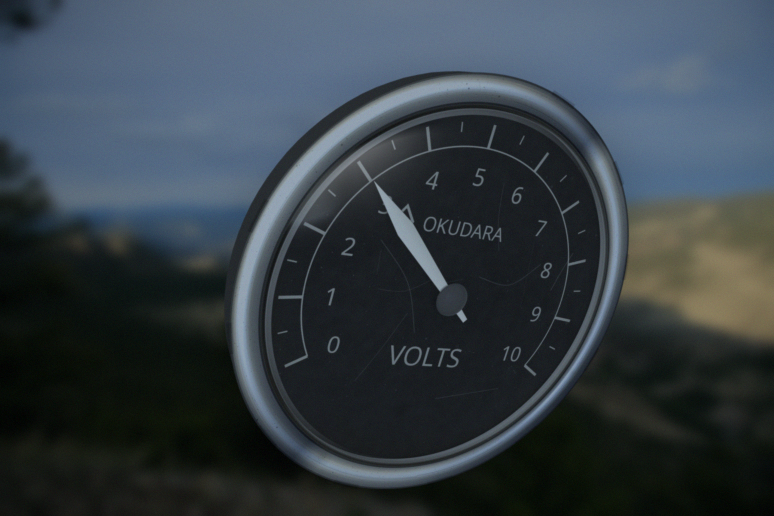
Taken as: 3
